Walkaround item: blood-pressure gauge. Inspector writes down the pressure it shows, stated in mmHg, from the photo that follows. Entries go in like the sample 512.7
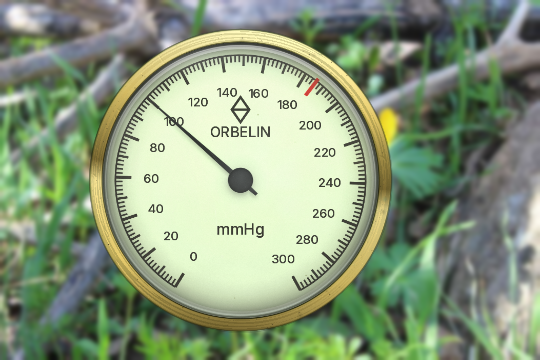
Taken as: 100
